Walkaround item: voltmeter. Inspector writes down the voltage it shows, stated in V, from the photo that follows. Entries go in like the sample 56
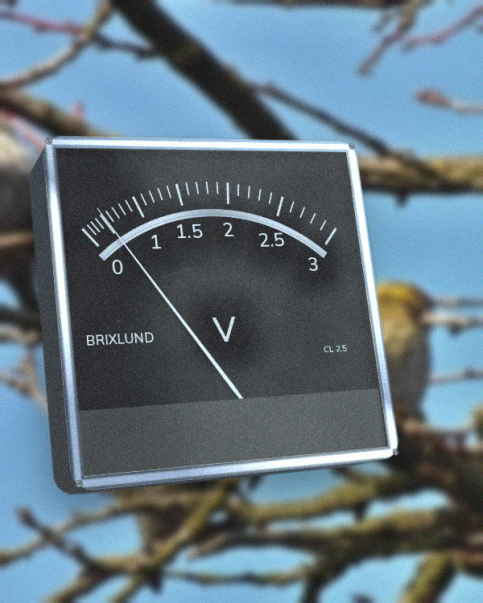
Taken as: 0.5
